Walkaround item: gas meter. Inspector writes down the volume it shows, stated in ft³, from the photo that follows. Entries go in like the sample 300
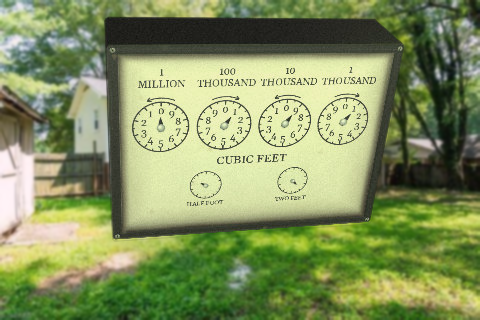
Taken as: 9100
